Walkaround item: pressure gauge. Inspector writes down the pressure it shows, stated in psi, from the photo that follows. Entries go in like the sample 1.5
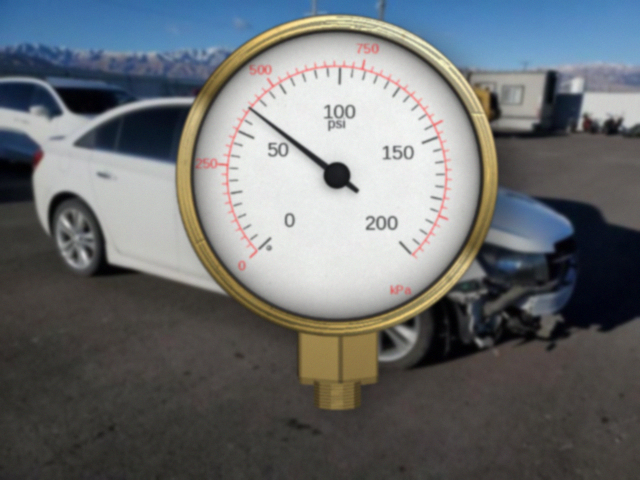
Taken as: 60
